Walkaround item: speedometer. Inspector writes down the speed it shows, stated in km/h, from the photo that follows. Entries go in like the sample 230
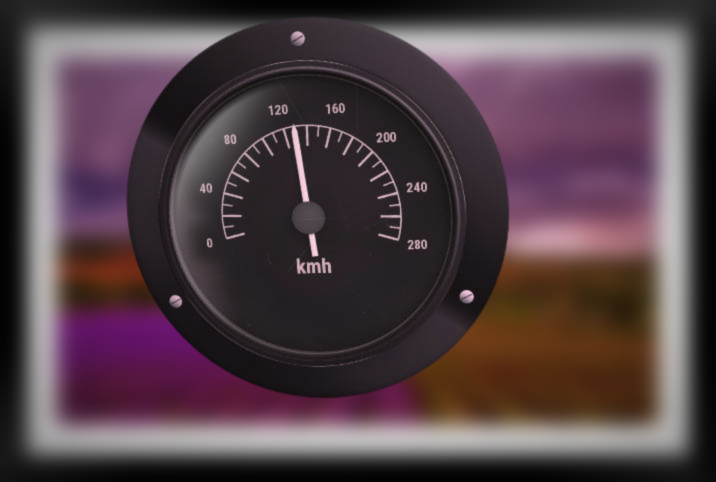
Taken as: 130
